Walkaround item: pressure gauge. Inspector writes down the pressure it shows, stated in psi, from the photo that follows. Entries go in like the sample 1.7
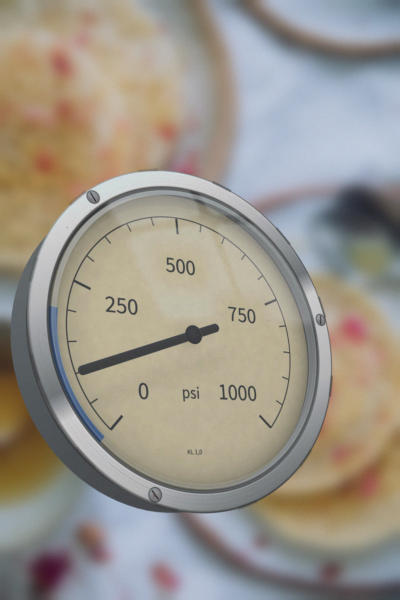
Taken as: 100
